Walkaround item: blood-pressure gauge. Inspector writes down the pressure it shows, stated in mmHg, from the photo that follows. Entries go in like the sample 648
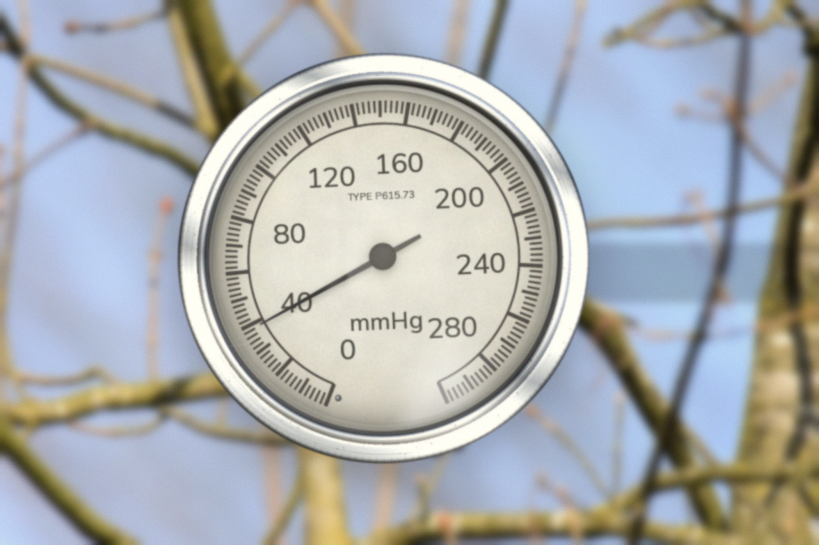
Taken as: 38
